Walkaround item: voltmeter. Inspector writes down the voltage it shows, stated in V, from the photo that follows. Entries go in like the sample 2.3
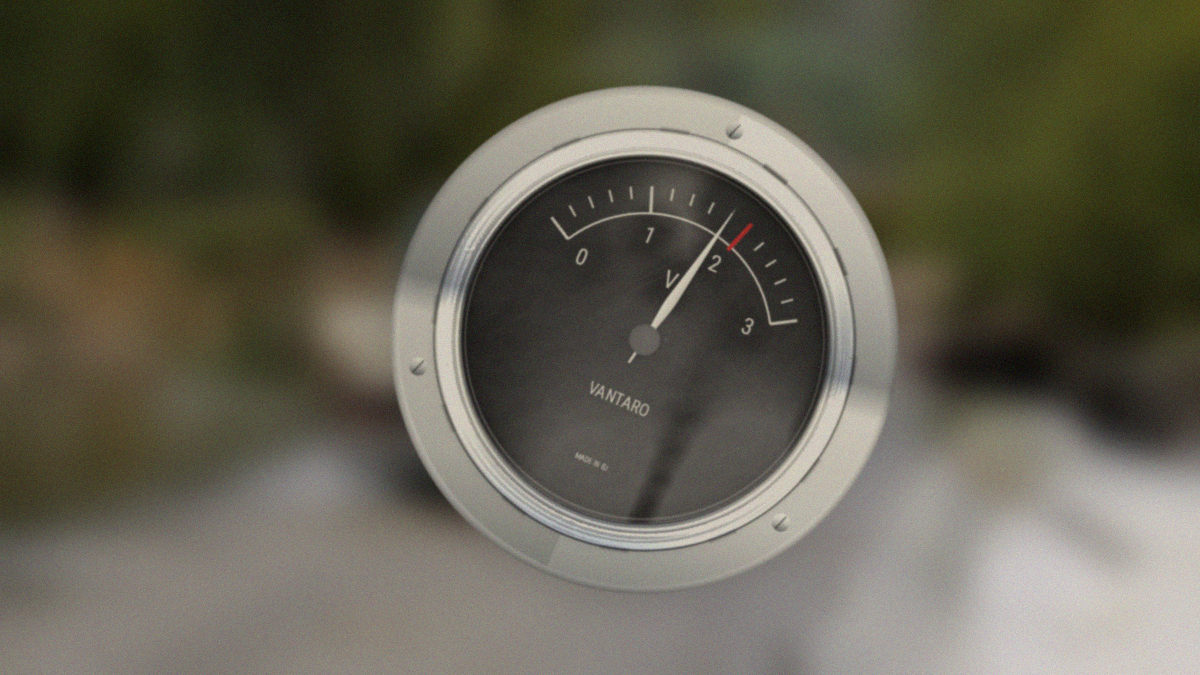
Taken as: 1.8
